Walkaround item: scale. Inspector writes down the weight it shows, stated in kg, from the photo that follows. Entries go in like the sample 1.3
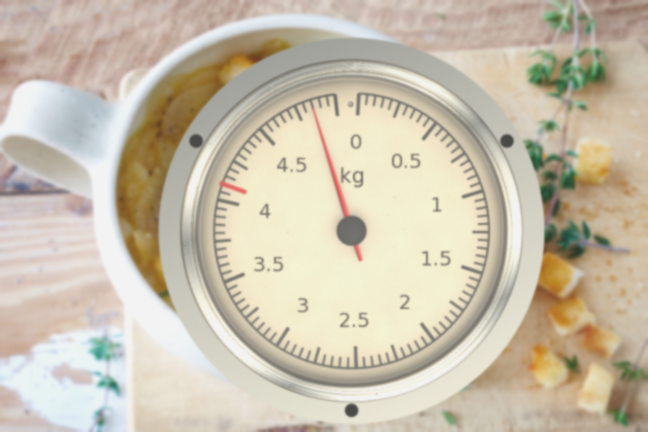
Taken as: 4.85
